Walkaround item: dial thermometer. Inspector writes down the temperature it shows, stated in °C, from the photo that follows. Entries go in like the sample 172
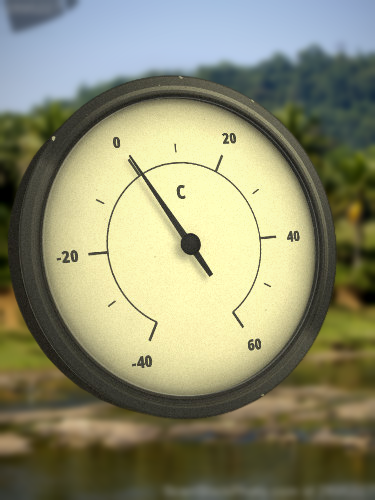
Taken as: 0
